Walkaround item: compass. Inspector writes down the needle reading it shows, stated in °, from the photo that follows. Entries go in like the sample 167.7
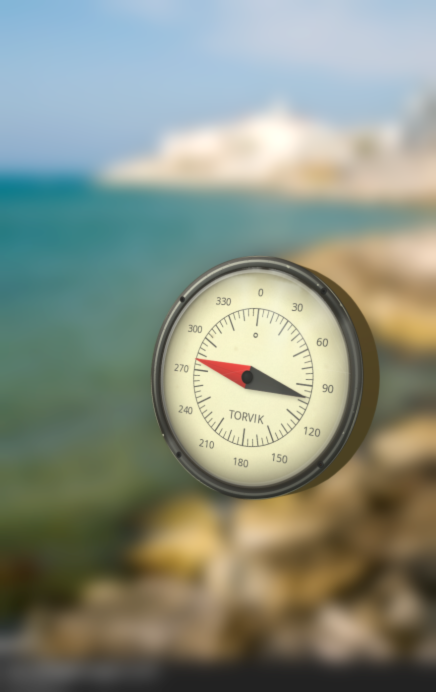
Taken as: 280
